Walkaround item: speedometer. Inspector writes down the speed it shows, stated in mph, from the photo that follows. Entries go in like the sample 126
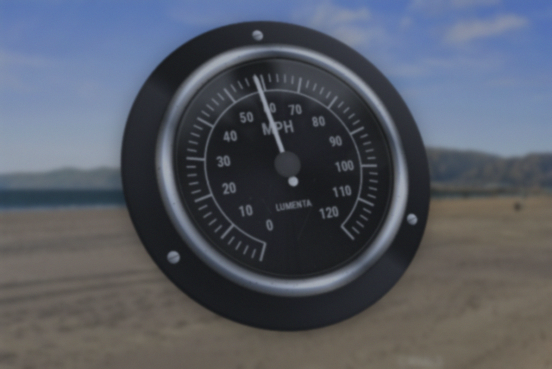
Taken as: 58
